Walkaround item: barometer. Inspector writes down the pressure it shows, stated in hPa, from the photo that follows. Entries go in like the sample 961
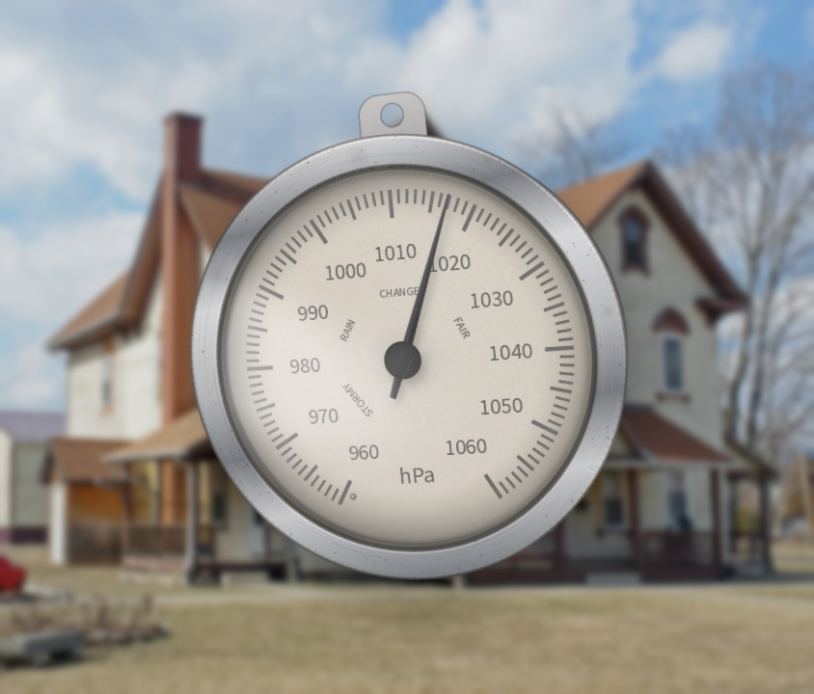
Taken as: 1017
